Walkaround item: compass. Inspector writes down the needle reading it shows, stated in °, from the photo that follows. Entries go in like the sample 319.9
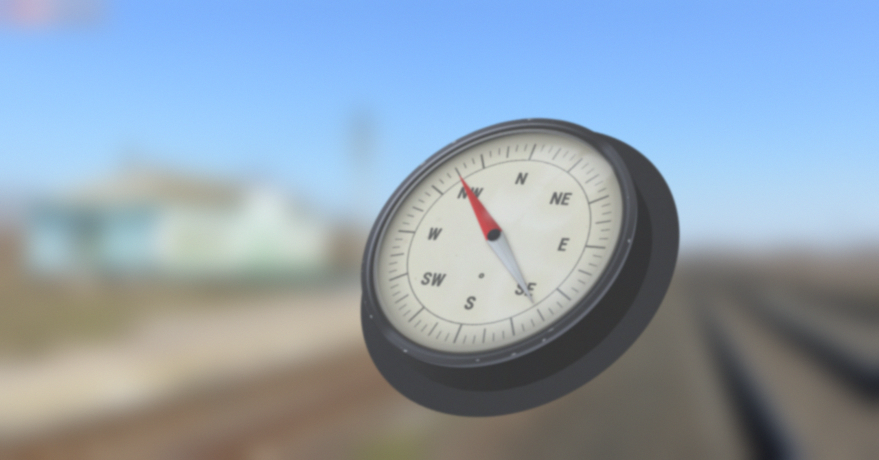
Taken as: 315
